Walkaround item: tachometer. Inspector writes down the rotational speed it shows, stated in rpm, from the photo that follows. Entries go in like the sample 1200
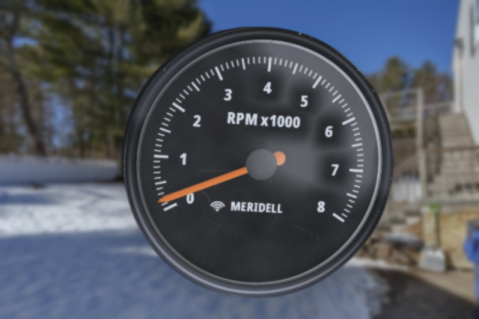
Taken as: 200
